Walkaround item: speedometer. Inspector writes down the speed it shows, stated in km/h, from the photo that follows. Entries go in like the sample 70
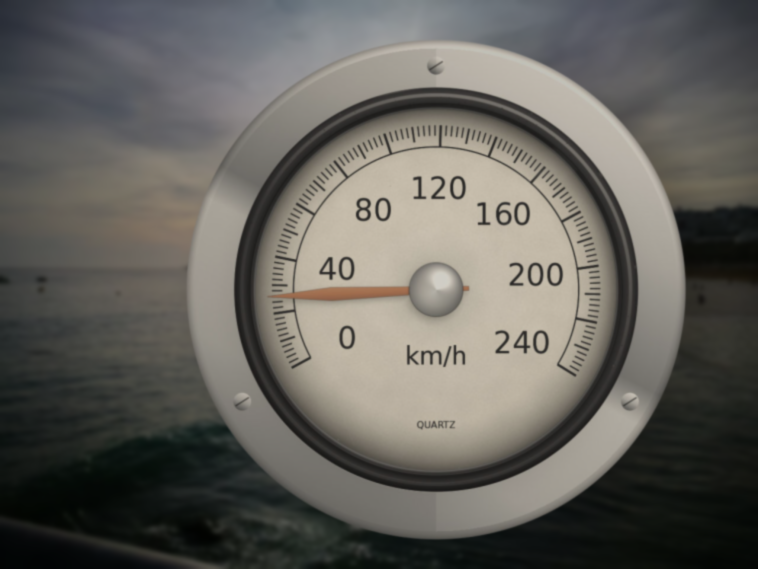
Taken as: 26
